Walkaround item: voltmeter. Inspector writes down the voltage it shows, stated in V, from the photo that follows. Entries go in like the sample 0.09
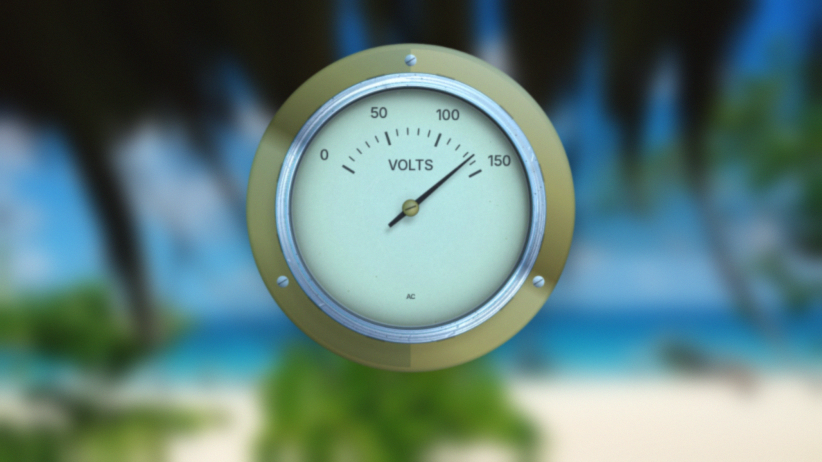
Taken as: 135
